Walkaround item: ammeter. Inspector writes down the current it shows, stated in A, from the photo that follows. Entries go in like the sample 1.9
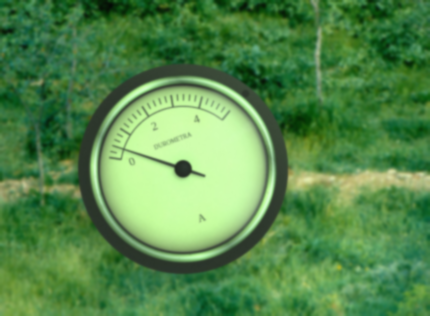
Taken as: 0.4
